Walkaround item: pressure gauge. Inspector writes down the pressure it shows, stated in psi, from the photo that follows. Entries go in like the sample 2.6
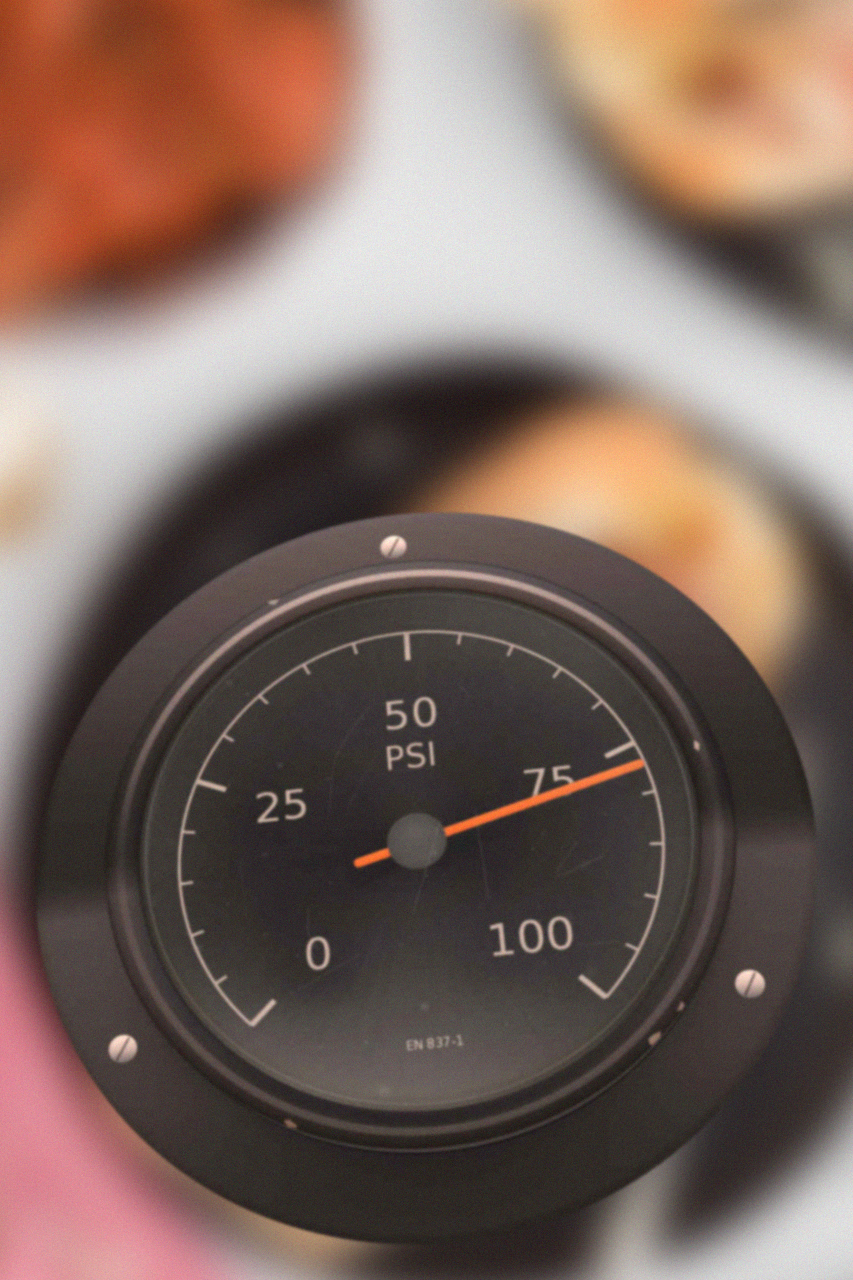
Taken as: 77.5
